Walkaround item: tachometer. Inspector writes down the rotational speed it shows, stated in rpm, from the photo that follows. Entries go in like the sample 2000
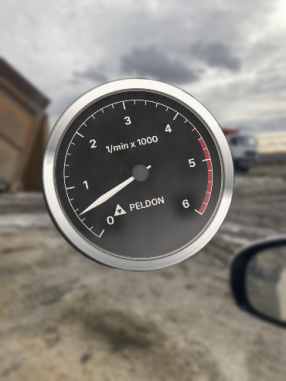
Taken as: 500
